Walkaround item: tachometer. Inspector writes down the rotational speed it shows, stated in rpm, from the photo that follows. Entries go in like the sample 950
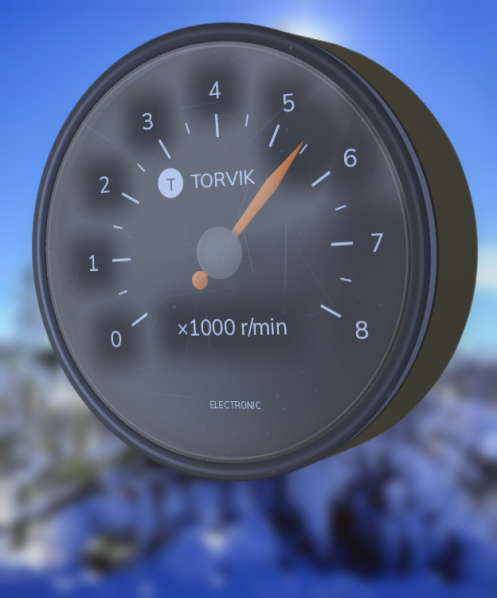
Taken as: 5500
